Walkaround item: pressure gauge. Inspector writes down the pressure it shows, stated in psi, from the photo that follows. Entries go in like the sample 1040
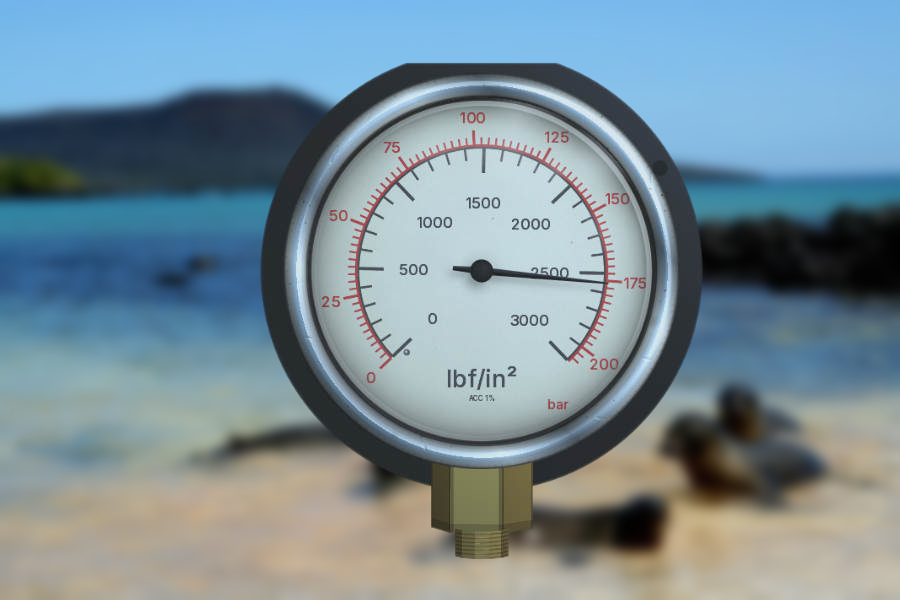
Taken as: 2550
